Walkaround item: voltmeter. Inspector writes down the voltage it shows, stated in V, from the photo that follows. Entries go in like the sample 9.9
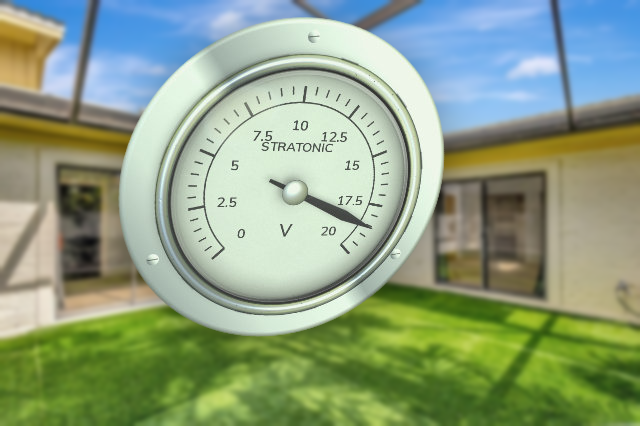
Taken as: 18.5
